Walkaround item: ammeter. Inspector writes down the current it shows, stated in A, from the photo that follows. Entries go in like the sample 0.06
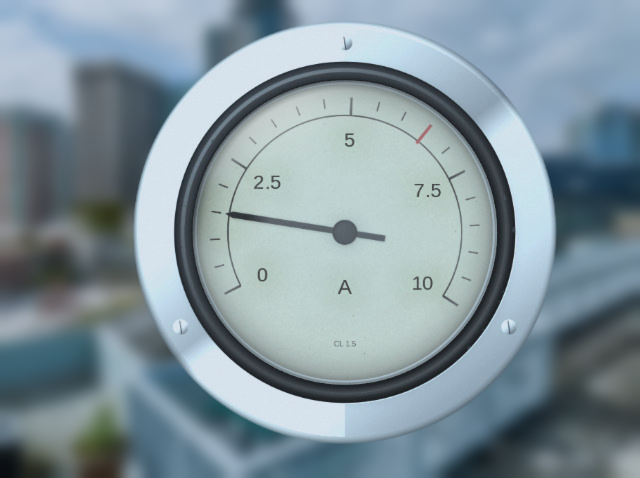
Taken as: 1.5
